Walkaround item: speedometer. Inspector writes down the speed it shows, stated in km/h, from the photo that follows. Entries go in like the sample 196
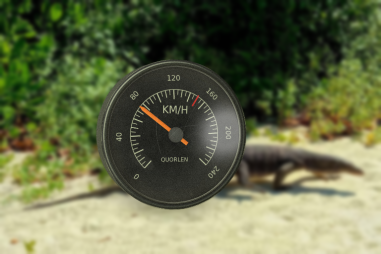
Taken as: 75
